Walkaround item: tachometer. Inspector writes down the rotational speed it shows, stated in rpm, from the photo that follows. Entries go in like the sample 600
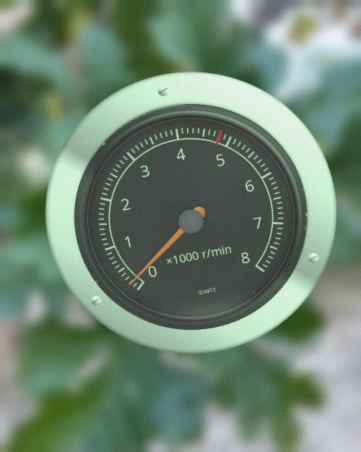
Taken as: 200
